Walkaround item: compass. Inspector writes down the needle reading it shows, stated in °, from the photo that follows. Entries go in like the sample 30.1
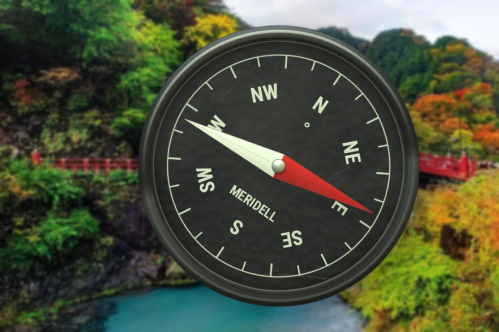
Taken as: 82.5
